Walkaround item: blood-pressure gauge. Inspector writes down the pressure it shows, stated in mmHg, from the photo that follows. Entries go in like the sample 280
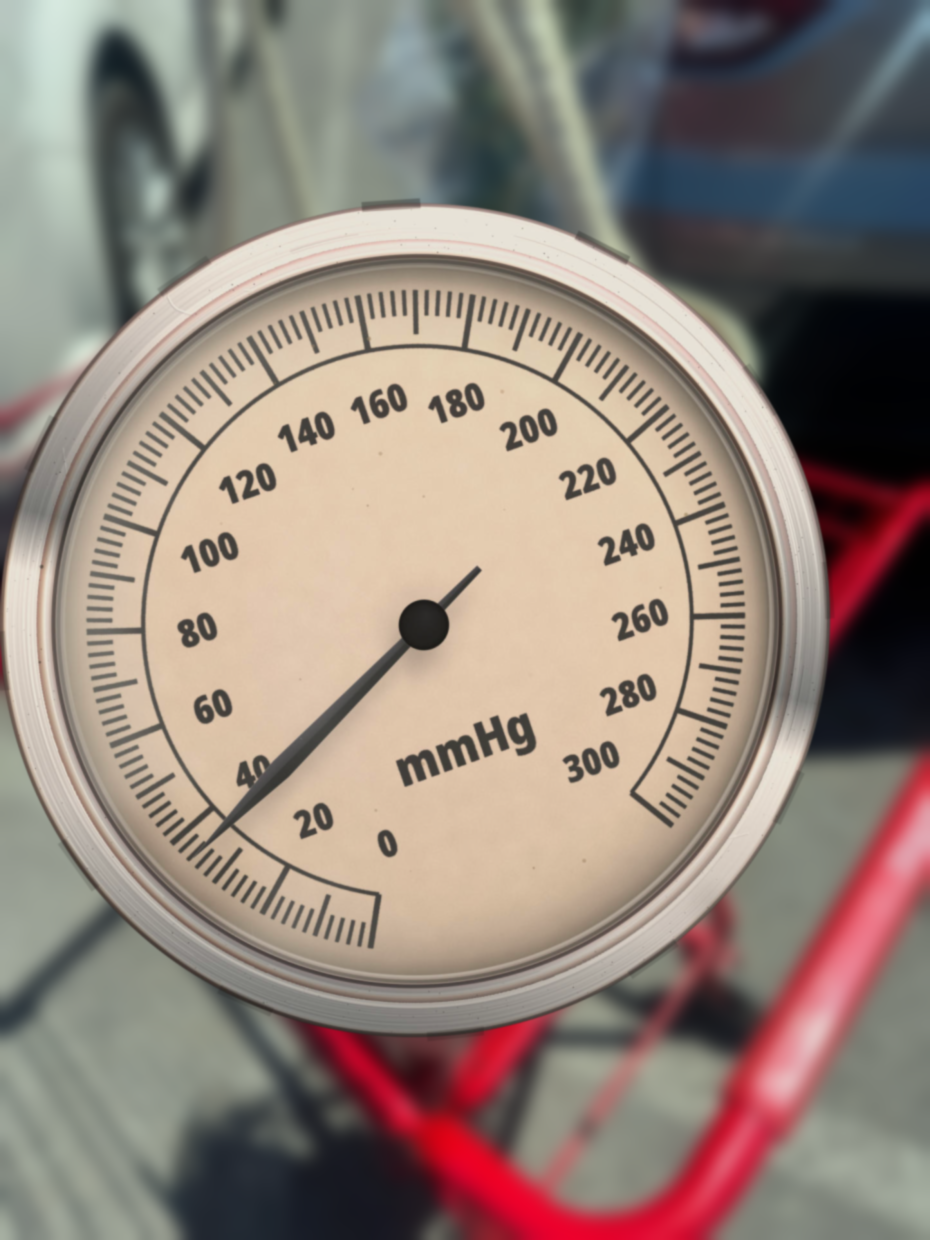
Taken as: 36
